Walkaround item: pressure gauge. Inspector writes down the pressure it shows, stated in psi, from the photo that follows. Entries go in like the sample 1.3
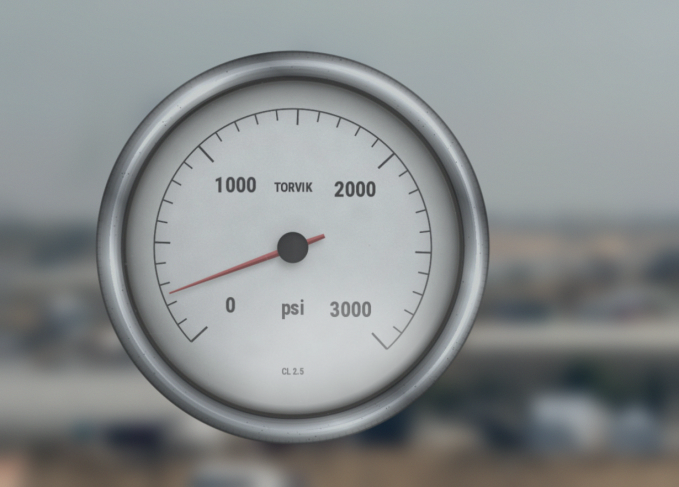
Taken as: 250
